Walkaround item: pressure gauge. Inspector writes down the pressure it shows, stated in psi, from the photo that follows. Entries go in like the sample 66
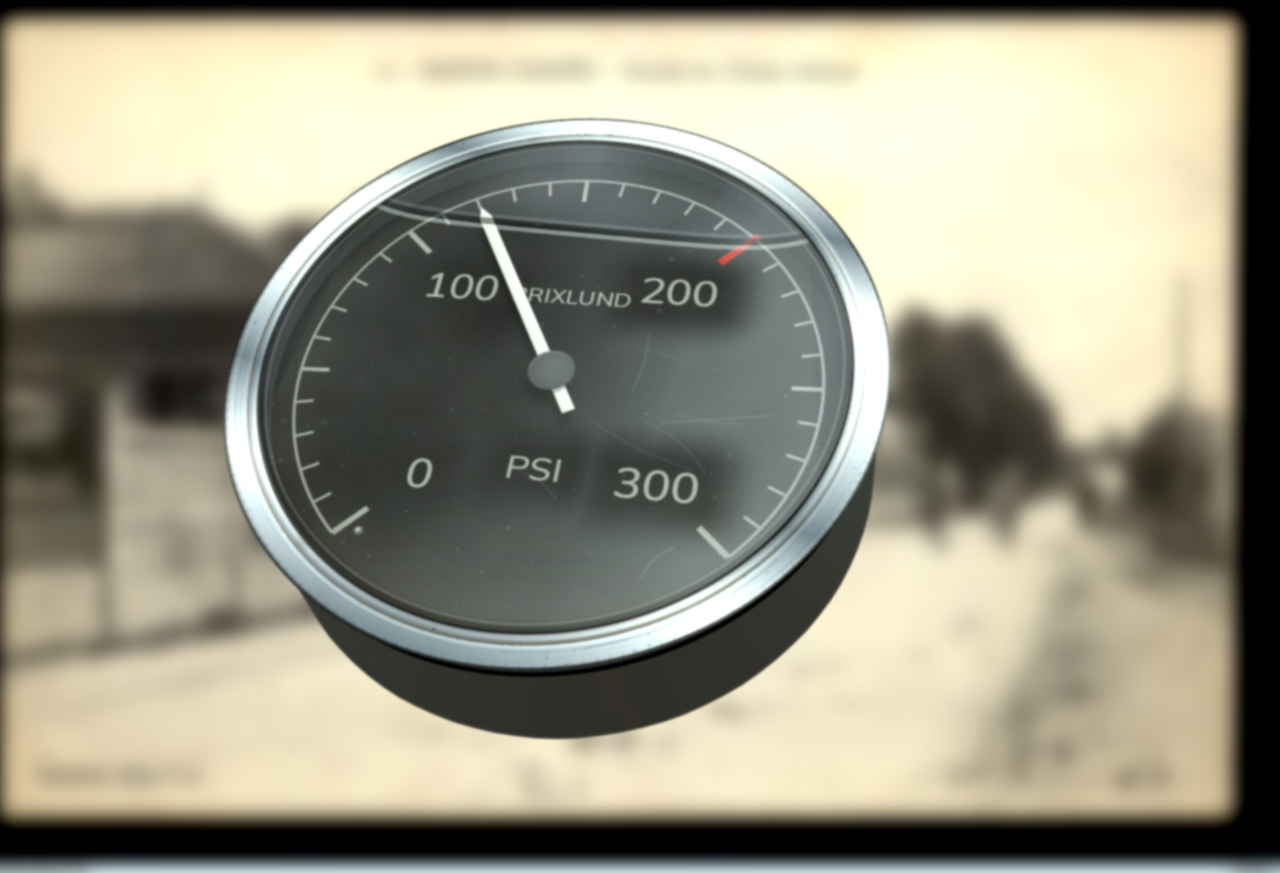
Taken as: 120
